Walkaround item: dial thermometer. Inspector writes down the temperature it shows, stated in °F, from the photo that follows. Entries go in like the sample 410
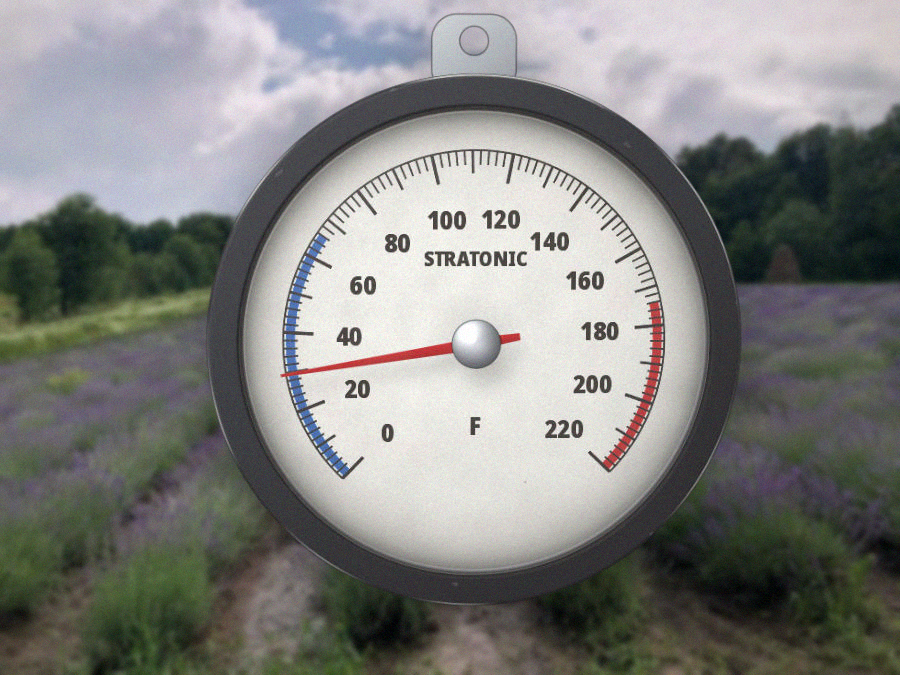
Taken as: 30
